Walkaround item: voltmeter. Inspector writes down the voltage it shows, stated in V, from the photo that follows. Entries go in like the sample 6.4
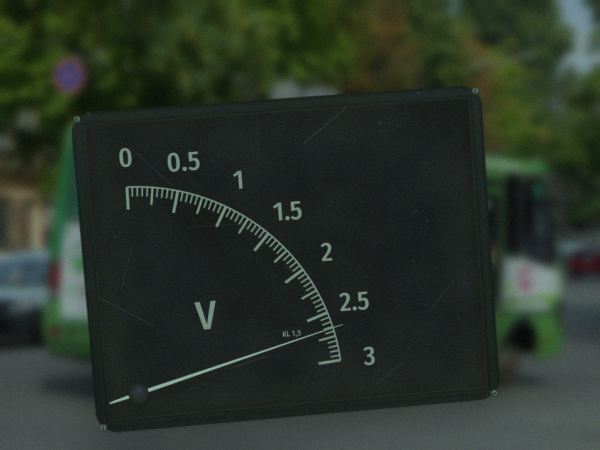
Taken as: 2.65
